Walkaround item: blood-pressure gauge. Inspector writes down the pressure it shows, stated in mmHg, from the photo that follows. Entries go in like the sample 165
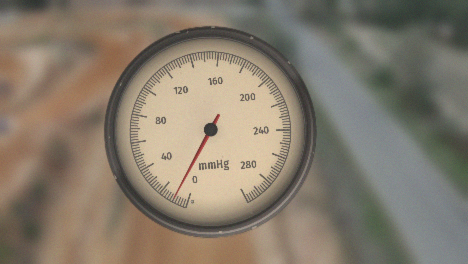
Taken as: 10
